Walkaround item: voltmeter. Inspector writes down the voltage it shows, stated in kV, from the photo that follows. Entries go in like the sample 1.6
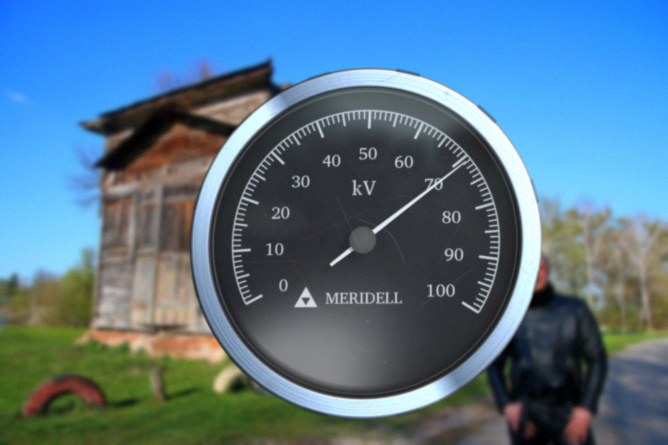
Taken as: 71
